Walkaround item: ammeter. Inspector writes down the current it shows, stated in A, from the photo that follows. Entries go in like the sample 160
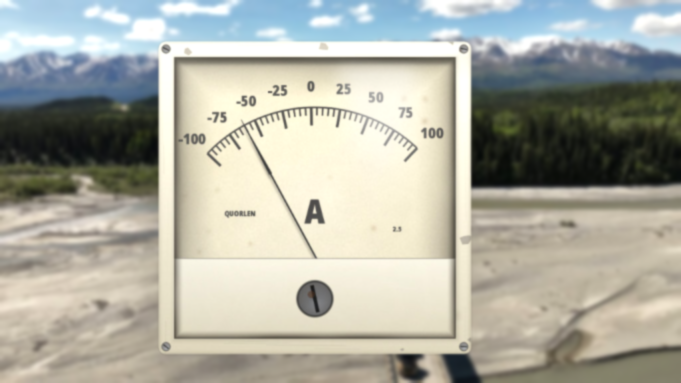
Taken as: -60
